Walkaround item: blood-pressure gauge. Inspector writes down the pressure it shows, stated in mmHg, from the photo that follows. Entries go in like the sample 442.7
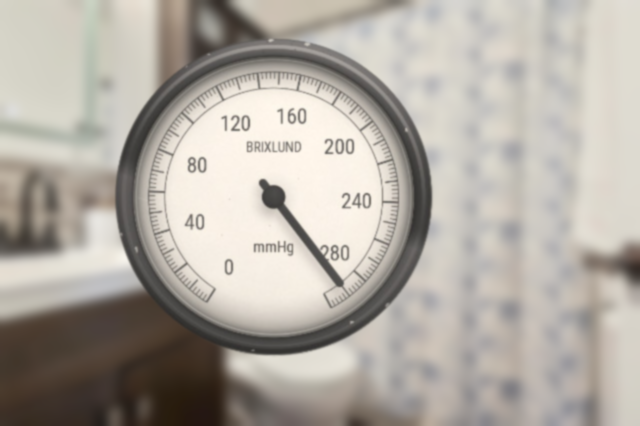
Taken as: 290
